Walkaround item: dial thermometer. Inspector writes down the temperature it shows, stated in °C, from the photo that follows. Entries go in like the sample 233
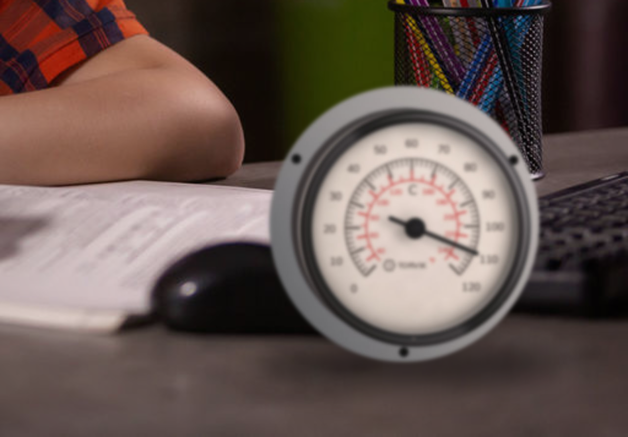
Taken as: 110
